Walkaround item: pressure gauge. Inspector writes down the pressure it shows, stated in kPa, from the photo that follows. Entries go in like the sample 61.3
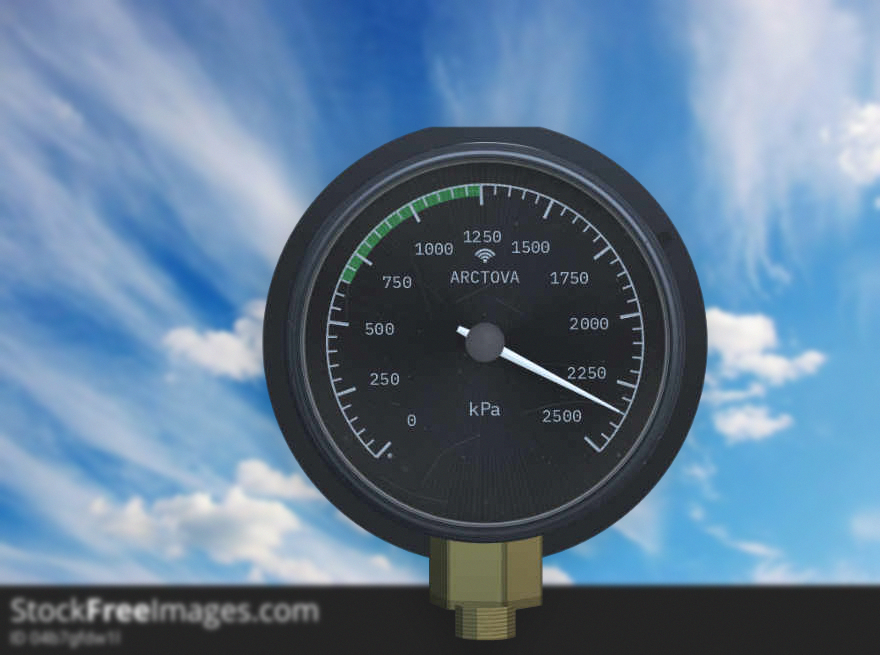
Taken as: 2350
